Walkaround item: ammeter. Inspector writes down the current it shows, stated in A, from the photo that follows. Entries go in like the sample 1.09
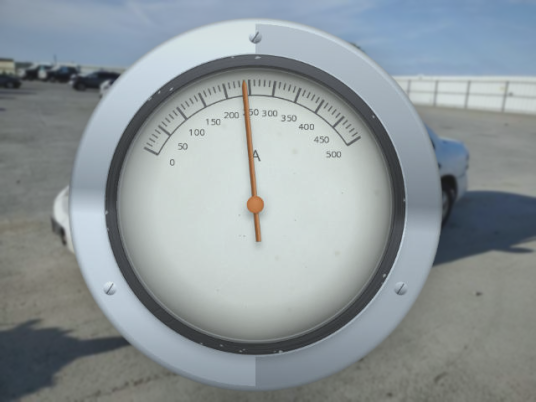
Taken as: 240
